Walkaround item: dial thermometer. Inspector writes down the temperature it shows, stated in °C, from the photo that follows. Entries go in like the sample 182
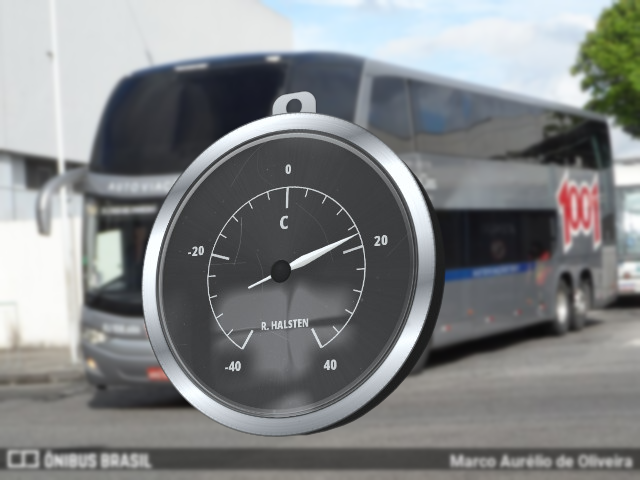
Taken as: 18
